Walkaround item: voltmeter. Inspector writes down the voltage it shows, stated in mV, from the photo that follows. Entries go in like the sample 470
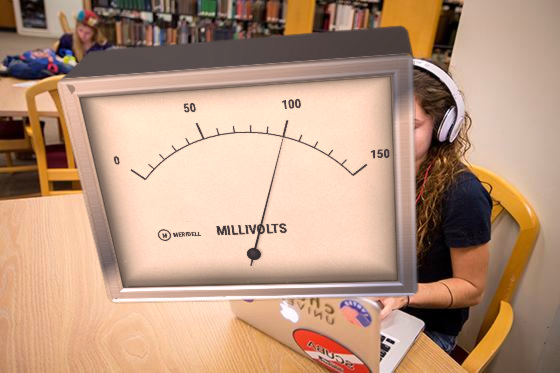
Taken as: 100
